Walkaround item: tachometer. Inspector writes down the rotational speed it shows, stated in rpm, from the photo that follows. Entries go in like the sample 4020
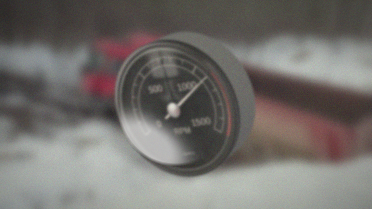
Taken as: 1100
